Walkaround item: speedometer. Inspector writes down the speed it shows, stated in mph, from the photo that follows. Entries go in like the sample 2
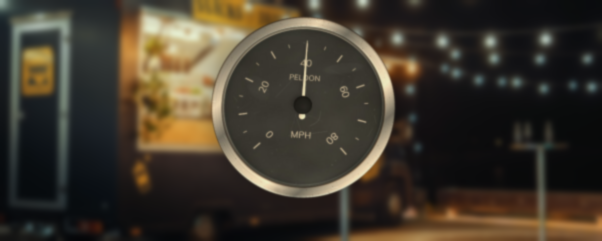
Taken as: 40
